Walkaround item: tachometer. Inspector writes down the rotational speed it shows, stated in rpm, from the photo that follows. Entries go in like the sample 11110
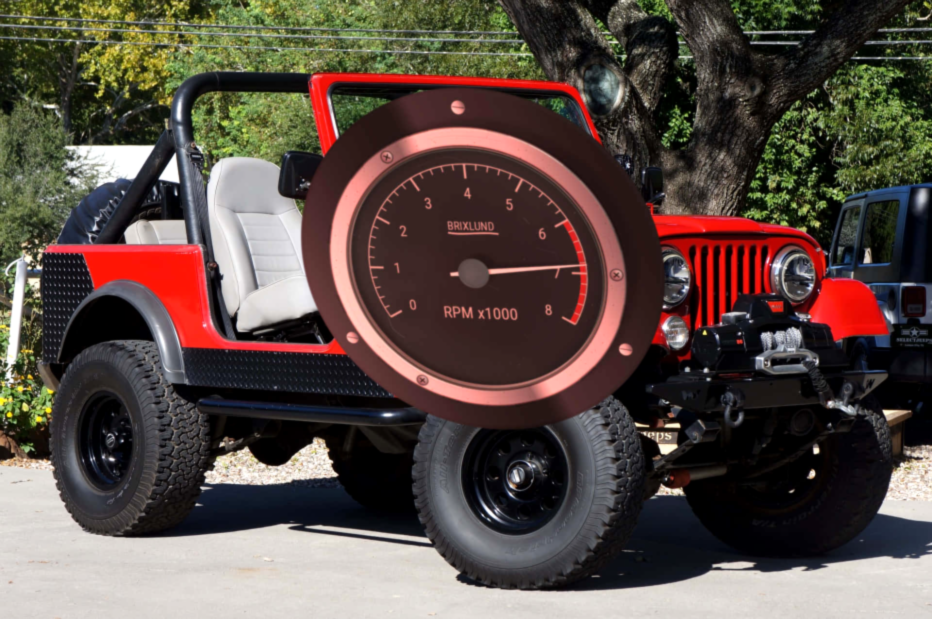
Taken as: 6800
